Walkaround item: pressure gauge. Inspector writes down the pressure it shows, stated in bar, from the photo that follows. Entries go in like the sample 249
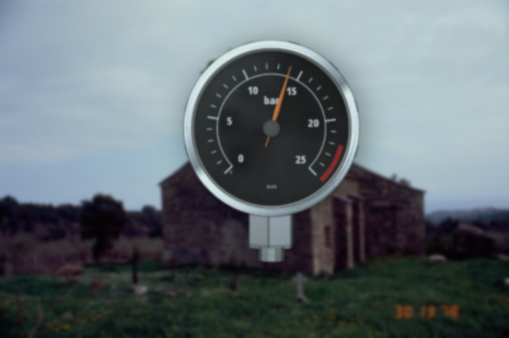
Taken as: 14
